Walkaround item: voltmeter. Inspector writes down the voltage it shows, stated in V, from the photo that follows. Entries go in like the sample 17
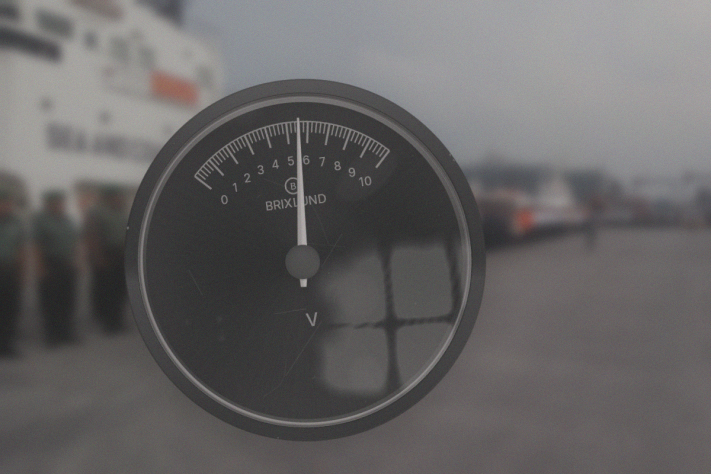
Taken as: 5.6
